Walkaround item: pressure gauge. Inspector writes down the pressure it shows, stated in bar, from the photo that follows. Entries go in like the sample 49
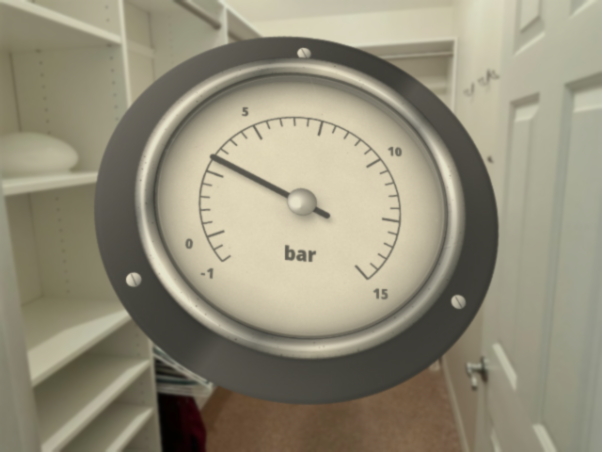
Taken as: 3
